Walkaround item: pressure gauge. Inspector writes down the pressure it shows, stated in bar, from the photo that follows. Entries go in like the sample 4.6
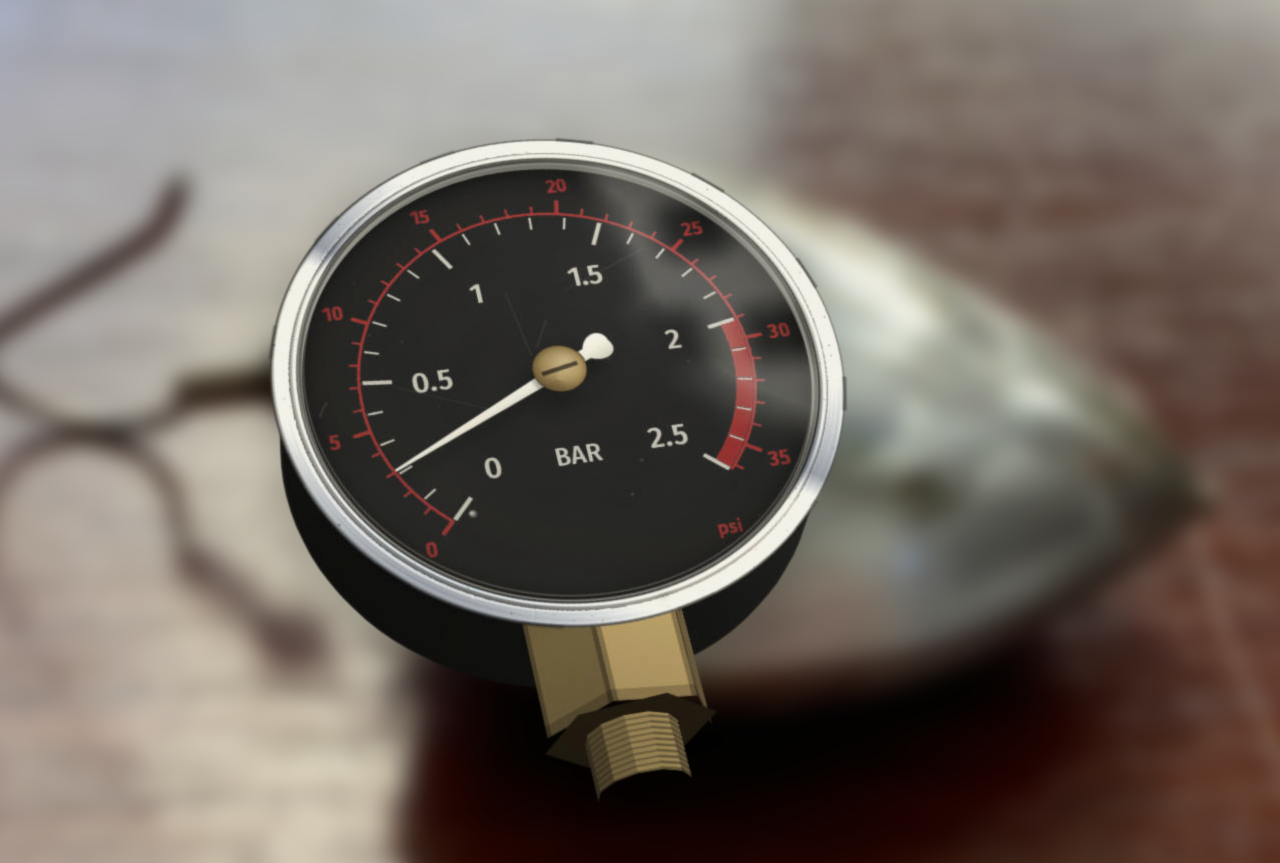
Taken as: 0.2
